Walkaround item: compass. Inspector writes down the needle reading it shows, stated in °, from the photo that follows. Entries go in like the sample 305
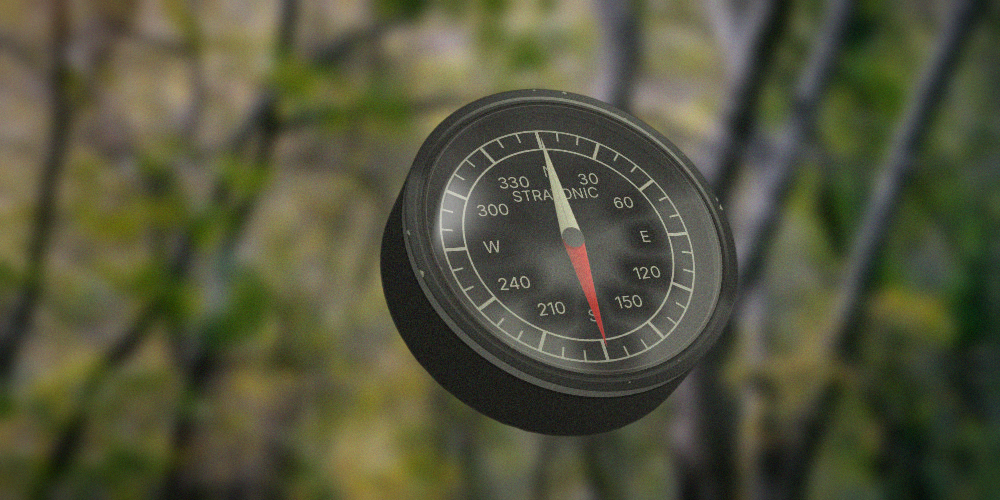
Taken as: 180
